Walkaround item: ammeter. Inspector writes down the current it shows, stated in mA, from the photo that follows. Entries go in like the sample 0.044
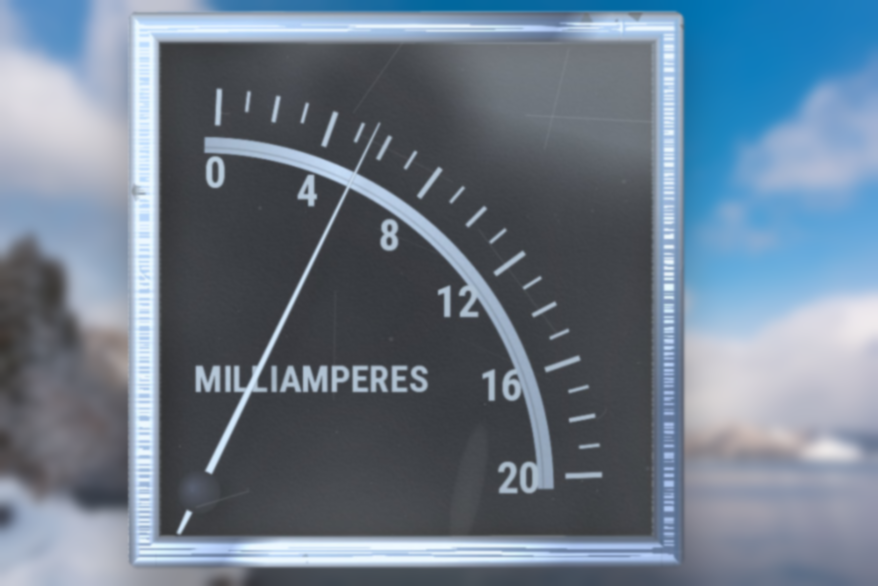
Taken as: 5.5
